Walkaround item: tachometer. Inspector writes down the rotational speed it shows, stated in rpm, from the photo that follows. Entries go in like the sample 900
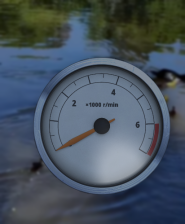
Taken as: 0
